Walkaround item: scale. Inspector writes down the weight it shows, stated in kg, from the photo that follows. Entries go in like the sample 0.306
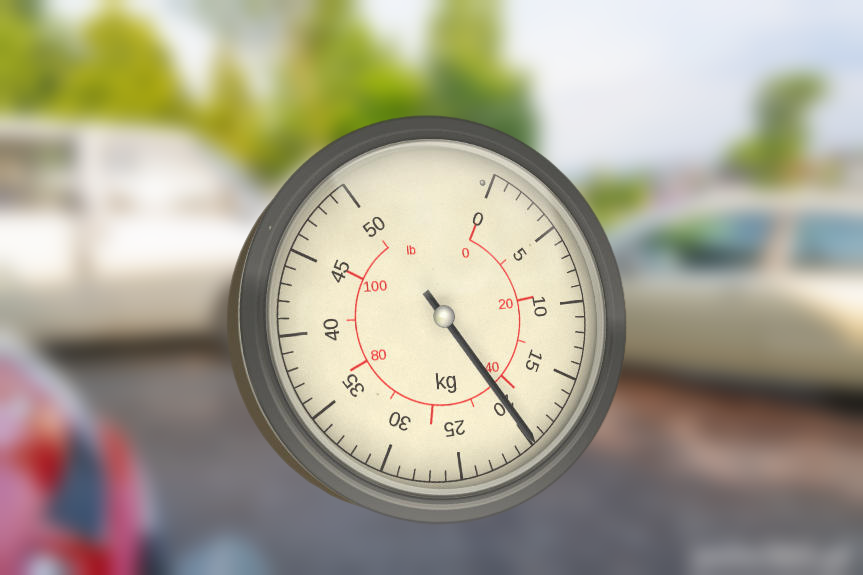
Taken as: 20
